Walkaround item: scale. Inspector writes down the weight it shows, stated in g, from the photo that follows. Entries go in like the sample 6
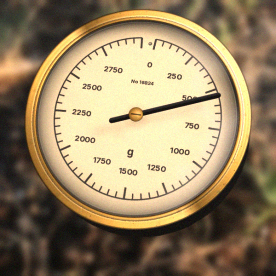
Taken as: 550
